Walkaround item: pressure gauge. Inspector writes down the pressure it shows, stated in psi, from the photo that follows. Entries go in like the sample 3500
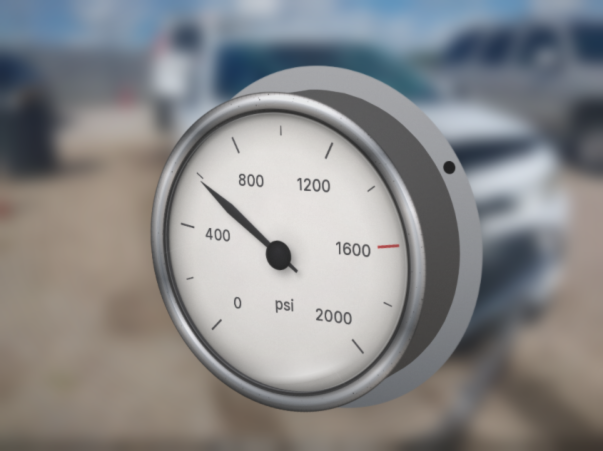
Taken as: 600
